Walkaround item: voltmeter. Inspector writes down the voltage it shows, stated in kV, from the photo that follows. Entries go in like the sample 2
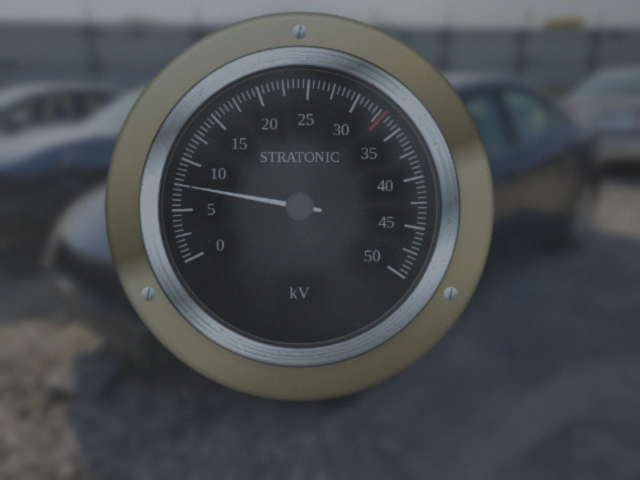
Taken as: 7.5
